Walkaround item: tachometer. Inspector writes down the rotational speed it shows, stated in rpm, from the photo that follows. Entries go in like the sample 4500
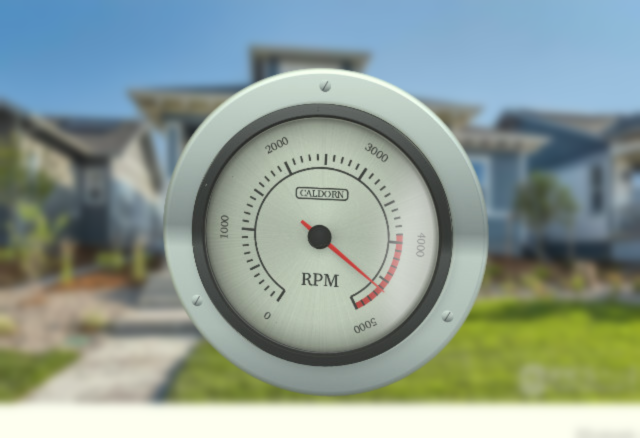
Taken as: 4600
